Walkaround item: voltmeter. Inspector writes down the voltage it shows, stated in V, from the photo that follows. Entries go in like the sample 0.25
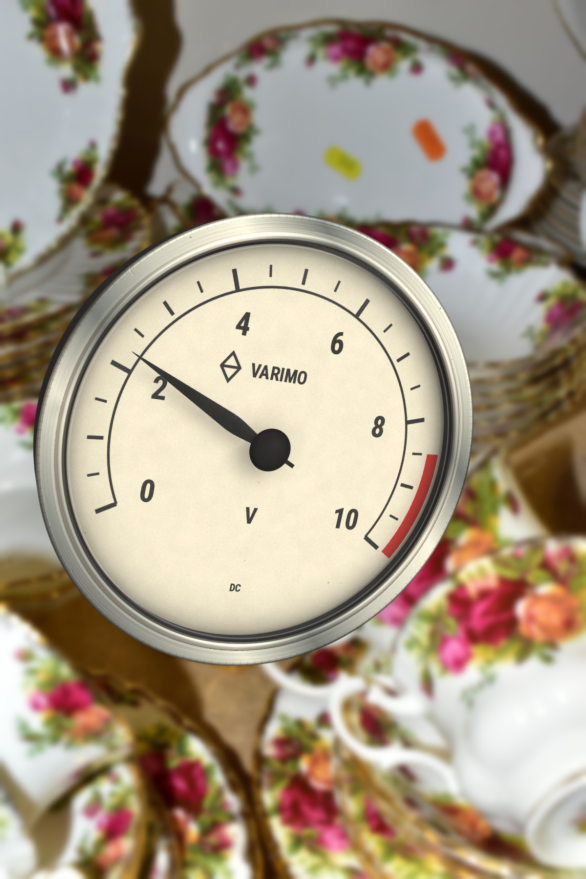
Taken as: 2.25
